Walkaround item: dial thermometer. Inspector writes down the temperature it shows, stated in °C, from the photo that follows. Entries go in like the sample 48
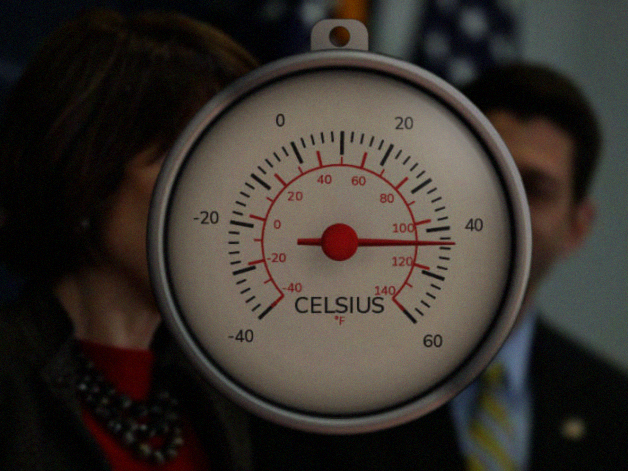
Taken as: 43
